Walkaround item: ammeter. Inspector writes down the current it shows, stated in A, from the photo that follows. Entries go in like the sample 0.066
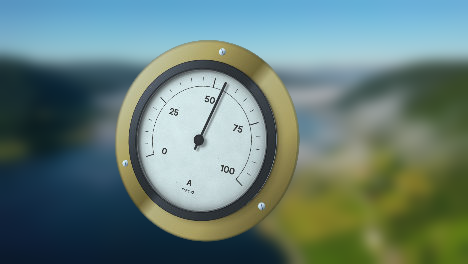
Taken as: 55
